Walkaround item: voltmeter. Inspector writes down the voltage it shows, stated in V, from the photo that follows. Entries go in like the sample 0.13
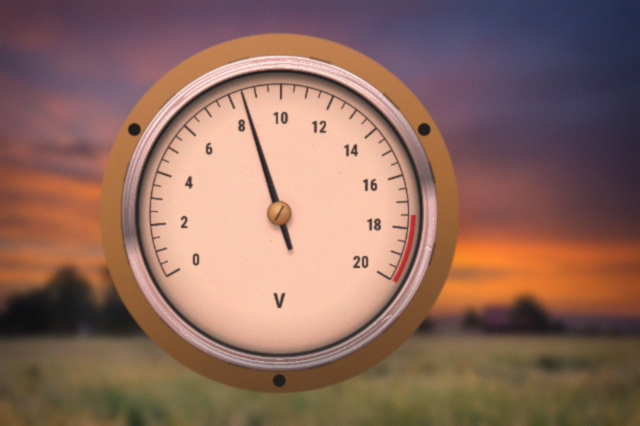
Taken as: 8.5
